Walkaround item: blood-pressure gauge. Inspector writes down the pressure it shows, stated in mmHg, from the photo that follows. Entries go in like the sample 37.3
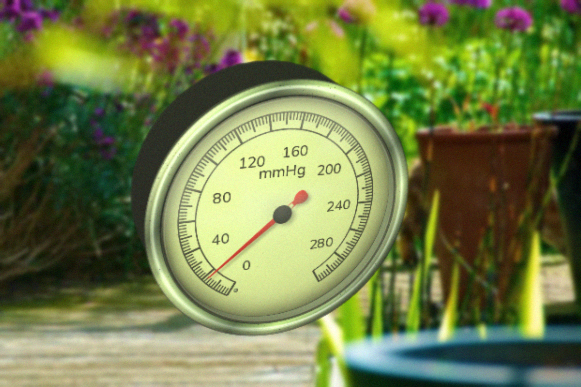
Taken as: 20
